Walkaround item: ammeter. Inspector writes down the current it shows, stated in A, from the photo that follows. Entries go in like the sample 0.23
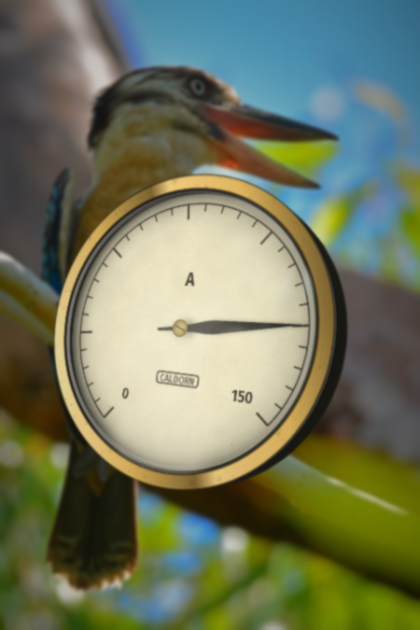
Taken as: 125
